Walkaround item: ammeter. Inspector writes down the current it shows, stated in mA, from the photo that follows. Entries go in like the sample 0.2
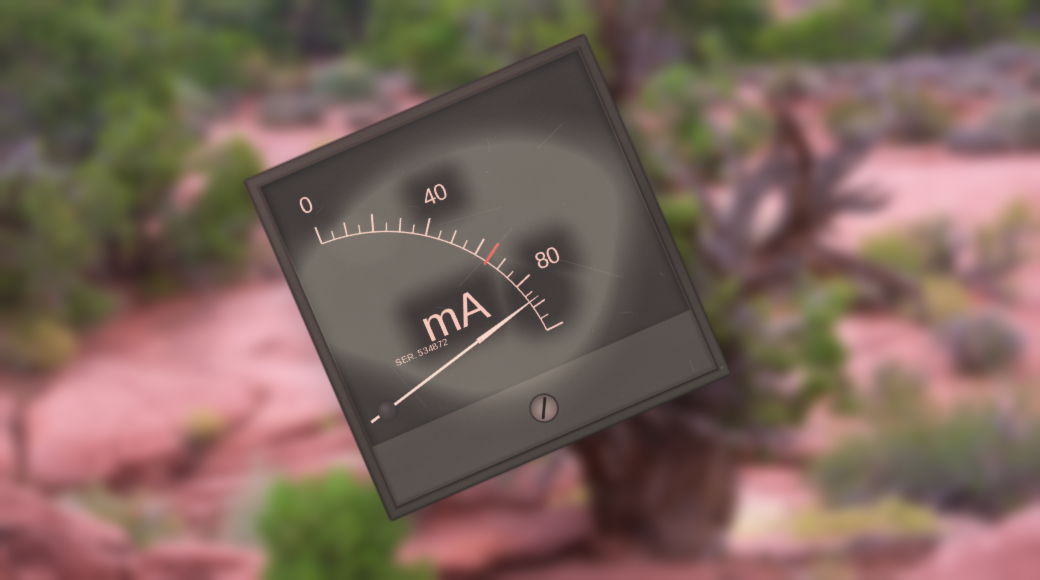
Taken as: 87.5
